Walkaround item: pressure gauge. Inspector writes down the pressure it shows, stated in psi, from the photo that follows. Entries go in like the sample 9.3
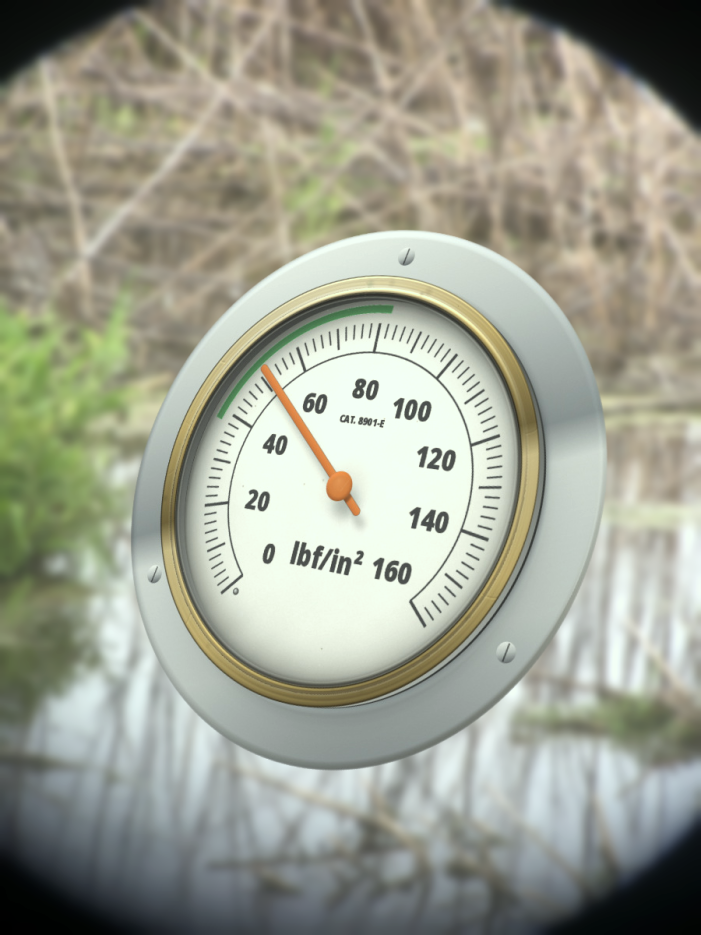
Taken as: 52
